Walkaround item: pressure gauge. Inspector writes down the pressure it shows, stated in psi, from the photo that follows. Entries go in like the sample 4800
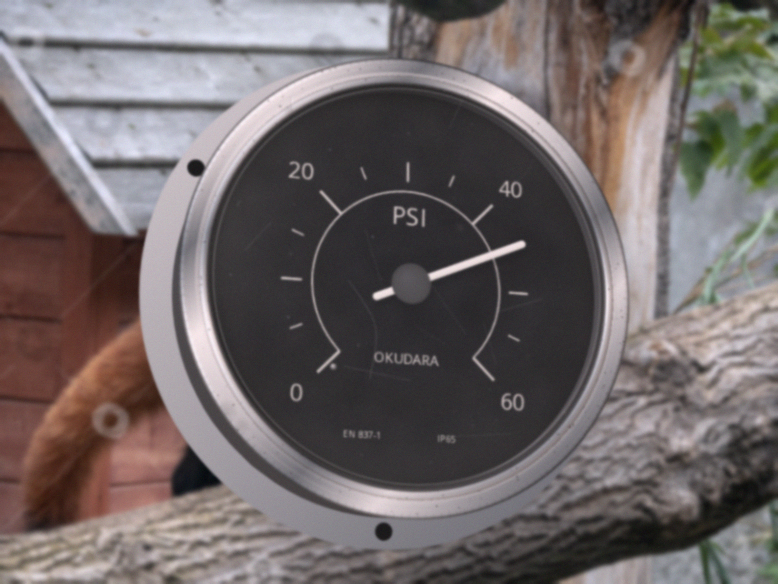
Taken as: 45
